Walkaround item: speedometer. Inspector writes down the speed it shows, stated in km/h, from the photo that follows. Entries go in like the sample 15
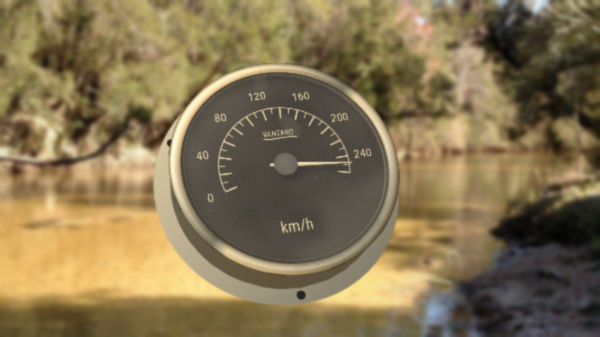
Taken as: 250
